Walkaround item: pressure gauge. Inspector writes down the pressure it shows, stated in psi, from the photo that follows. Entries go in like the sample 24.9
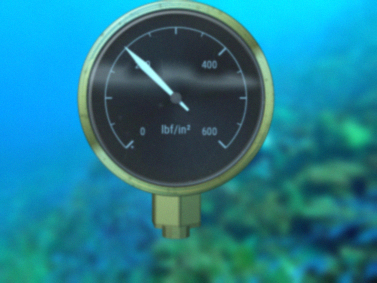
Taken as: 200
